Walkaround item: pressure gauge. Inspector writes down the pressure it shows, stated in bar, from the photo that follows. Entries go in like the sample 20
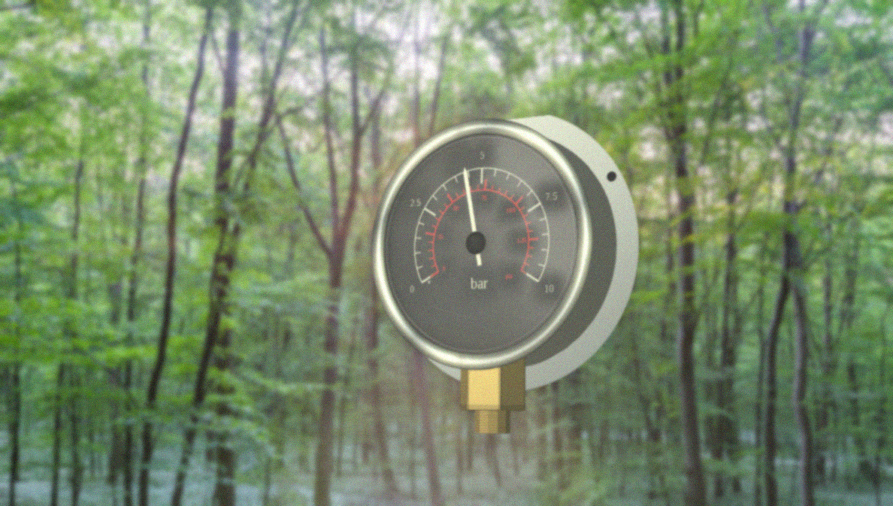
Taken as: 4.5
